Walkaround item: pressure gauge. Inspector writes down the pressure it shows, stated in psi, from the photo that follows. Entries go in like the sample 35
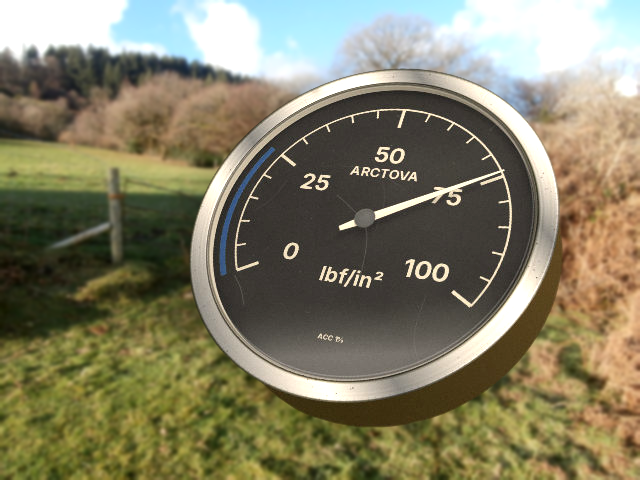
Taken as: 75
